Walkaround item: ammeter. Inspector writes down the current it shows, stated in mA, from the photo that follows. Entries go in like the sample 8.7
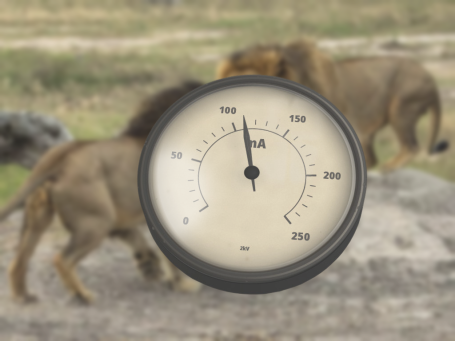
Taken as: 110
